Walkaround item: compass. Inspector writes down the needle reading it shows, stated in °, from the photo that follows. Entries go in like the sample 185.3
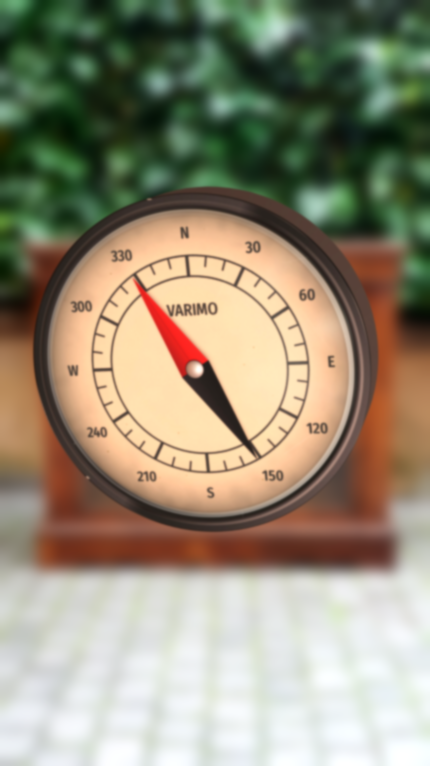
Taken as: 330
